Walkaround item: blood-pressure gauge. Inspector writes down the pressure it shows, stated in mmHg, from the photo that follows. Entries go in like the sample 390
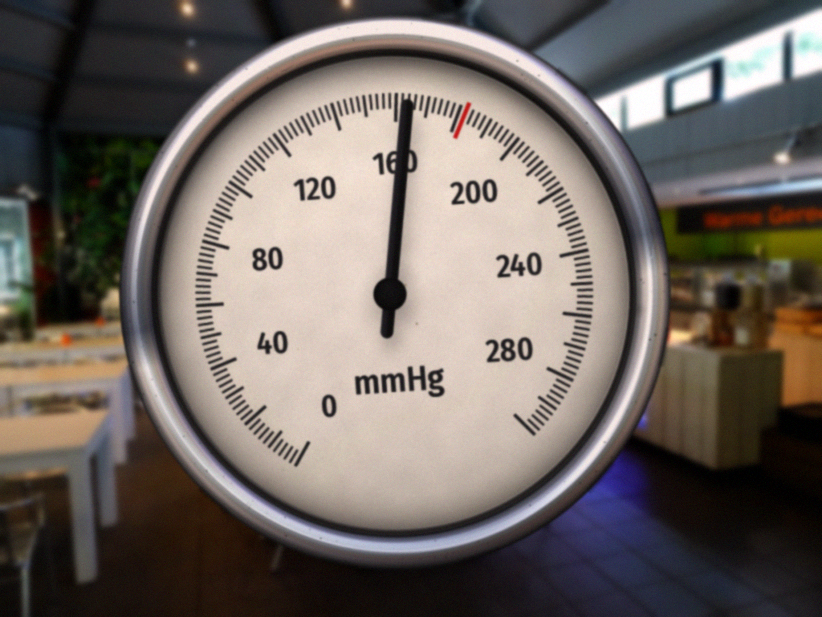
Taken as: 164
